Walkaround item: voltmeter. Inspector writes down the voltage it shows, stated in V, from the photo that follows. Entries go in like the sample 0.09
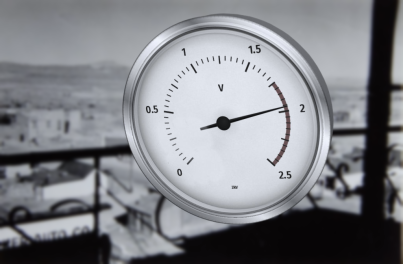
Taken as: 1.95
